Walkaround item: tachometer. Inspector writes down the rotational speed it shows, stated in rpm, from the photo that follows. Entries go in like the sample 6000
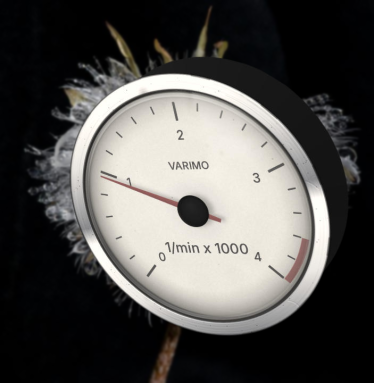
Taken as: 1000
